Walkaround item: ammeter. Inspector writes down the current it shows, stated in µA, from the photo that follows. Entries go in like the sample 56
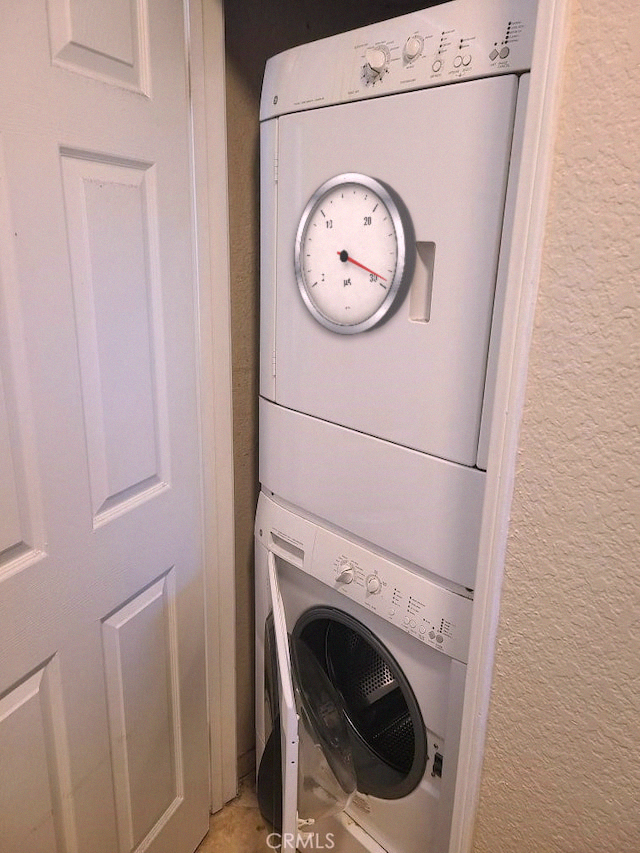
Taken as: 29
